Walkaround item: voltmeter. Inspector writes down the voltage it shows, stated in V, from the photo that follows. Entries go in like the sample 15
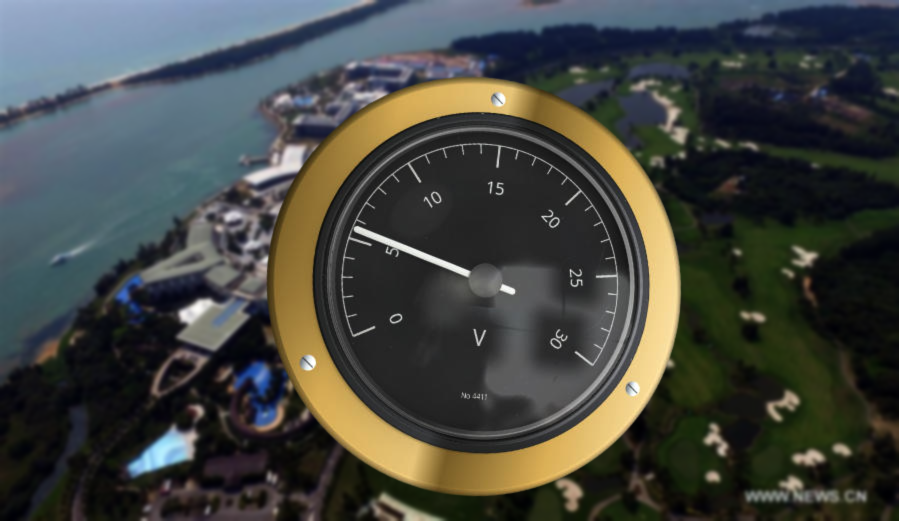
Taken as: 5.5
